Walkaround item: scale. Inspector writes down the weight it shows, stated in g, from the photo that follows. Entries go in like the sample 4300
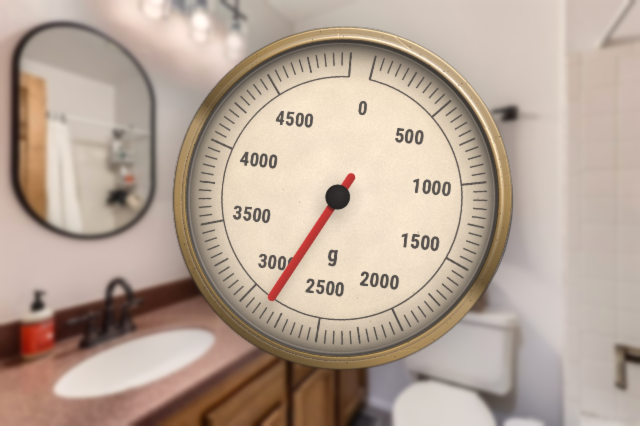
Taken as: 2850
